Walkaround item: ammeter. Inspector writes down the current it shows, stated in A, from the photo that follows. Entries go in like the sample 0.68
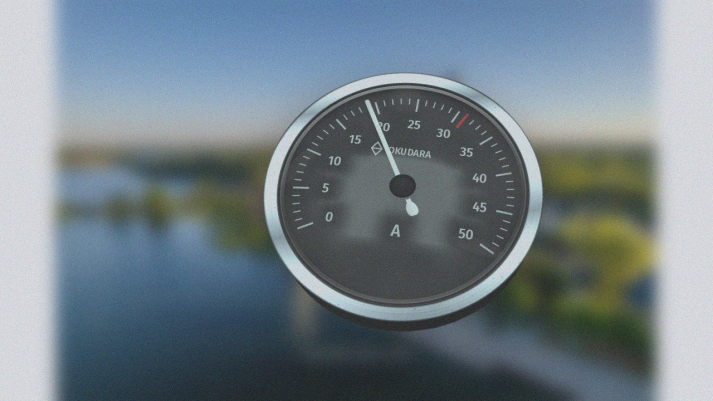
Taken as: 19
